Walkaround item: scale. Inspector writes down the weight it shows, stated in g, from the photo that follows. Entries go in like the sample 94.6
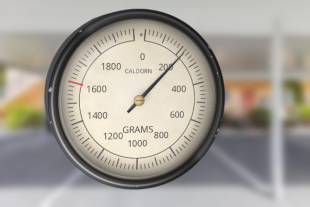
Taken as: 220
